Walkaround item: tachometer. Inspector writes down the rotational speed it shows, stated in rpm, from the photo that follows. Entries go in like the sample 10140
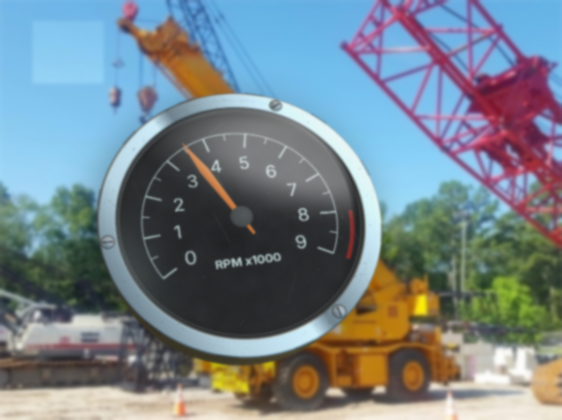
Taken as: 3500
